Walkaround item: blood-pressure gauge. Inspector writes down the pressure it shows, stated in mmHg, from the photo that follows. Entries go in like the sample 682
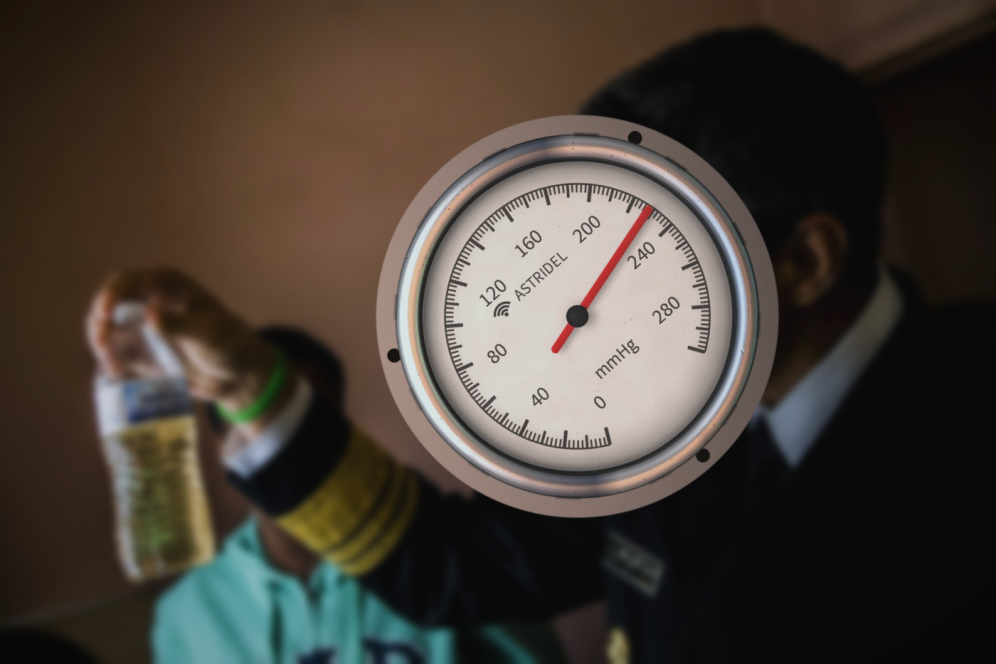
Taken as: 228
